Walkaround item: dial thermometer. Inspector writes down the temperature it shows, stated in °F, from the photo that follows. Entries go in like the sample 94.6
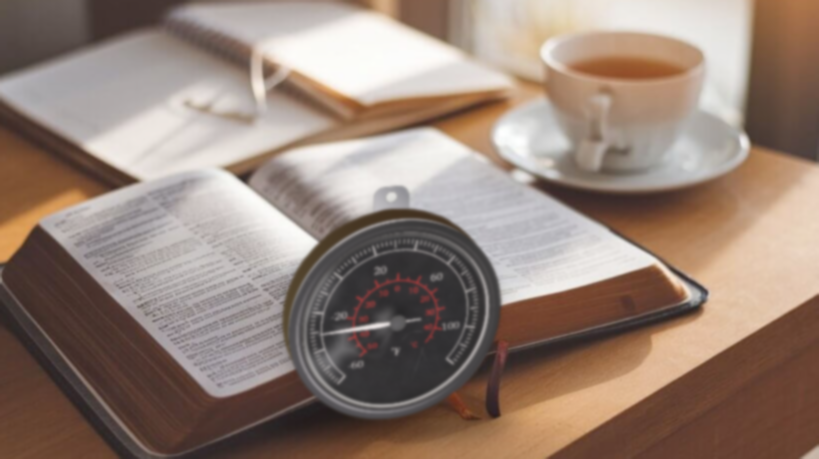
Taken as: -30
